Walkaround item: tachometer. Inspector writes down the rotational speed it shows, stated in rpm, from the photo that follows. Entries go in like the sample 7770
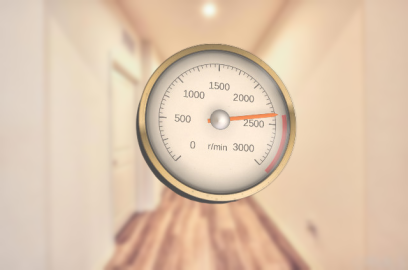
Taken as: 2400
